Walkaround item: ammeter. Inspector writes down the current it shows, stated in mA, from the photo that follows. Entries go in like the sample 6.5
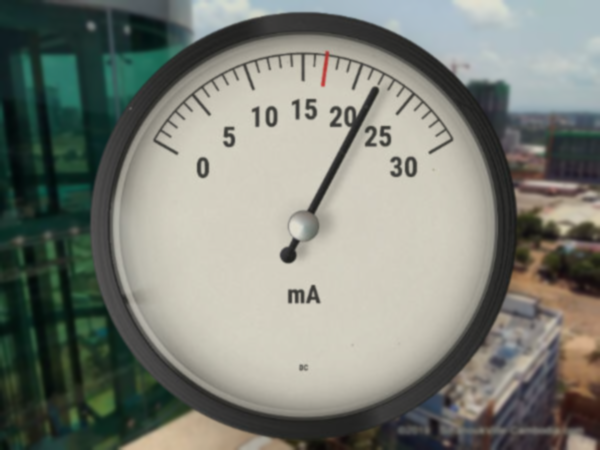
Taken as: 22
